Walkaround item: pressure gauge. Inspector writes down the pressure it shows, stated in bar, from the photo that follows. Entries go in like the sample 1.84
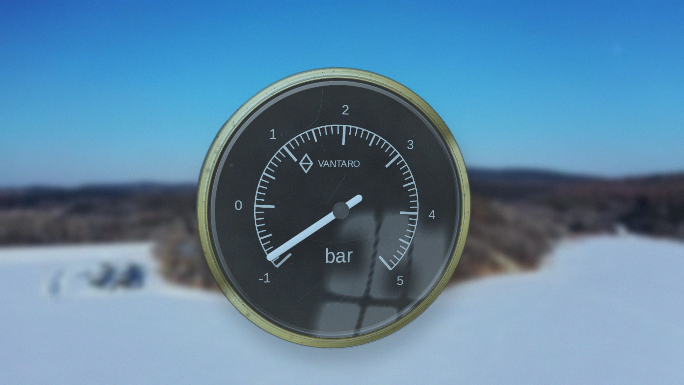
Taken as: -0.8
